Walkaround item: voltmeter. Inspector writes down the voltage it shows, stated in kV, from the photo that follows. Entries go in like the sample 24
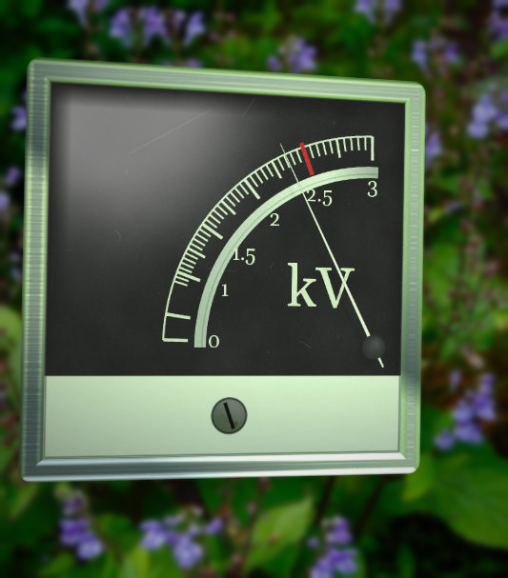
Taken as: 2.35
